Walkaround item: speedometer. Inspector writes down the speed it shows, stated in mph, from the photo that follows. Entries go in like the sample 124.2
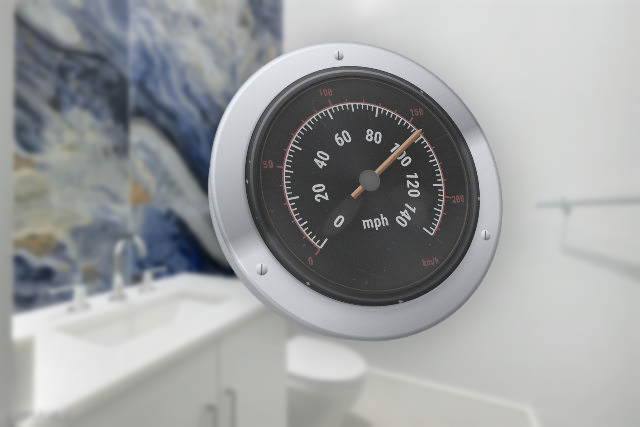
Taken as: 98
